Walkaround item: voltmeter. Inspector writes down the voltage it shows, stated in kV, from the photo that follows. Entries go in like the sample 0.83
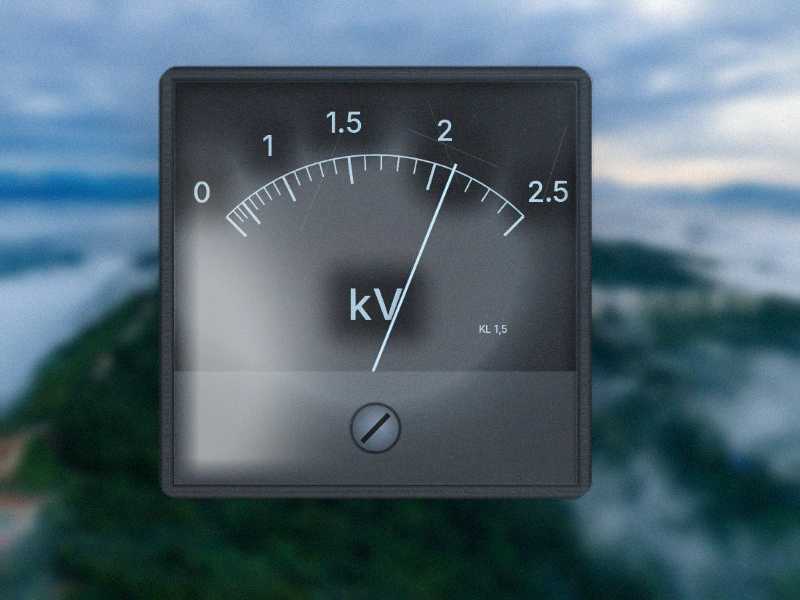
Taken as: 2.1
